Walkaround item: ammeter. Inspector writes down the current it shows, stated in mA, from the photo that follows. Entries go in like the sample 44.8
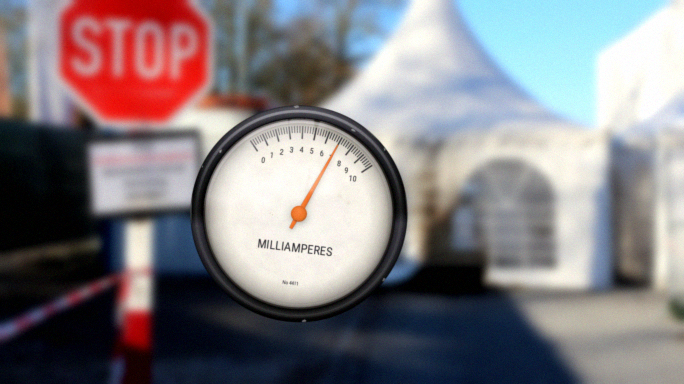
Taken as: 7
